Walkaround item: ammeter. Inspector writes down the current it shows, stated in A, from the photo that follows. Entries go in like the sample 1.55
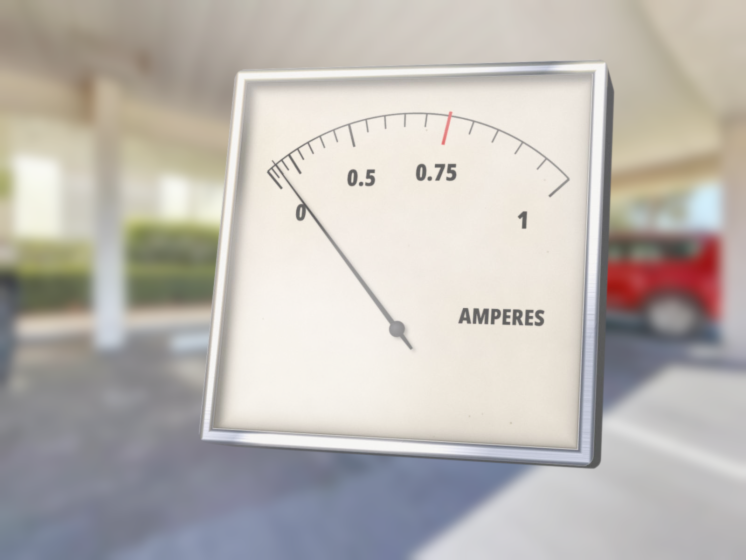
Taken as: 0.15
